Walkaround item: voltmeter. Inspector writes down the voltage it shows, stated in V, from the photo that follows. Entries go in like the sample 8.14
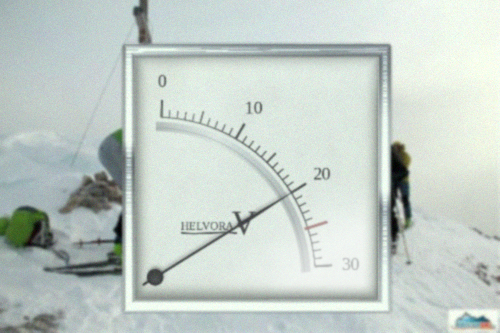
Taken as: 20
